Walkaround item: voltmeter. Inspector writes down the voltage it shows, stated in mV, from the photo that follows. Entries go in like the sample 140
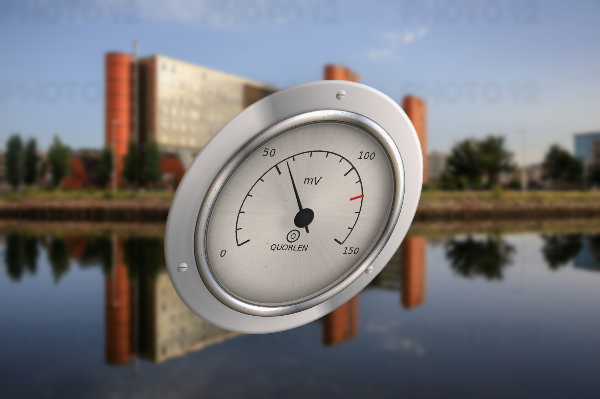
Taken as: 55
